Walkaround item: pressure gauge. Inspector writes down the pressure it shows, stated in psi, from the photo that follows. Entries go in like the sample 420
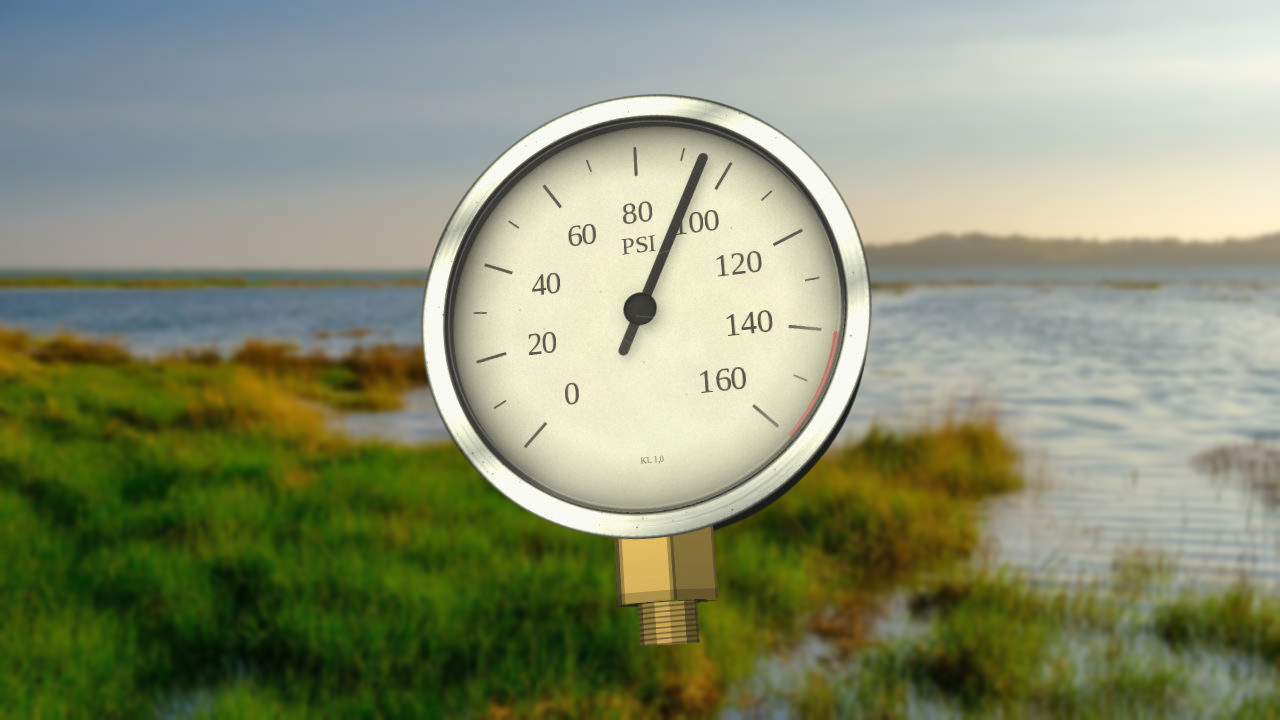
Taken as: 95
